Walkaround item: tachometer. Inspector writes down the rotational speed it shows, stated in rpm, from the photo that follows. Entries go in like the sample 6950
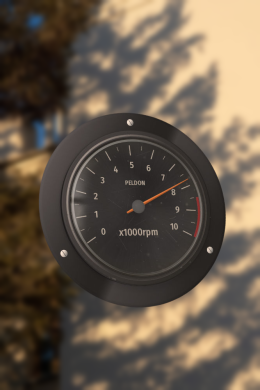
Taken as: 7750
